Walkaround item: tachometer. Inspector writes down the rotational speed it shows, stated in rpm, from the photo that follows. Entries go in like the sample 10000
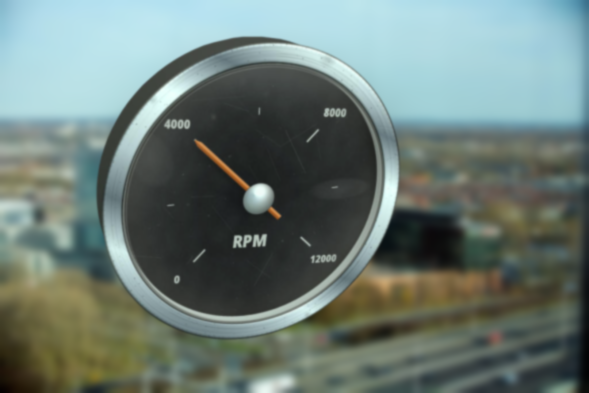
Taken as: 4000
